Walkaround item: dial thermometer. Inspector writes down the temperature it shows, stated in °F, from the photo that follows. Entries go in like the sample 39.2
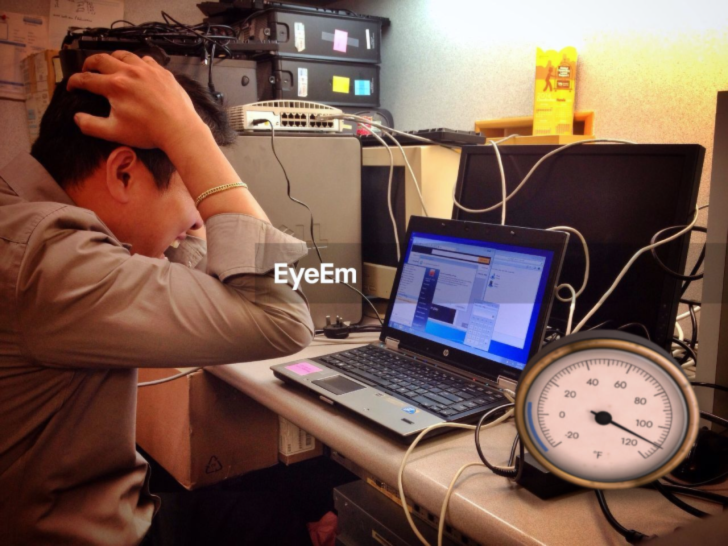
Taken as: 110
